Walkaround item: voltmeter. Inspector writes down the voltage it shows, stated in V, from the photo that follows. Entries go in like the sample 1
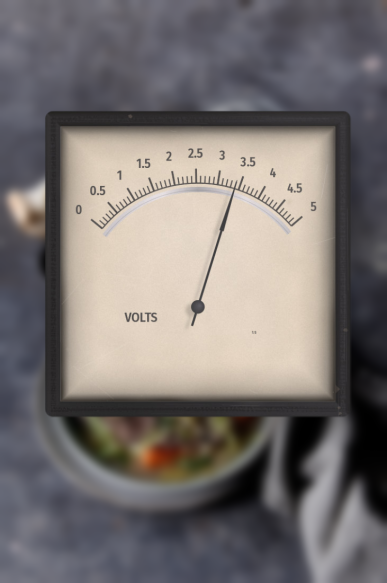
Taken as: 3.4
